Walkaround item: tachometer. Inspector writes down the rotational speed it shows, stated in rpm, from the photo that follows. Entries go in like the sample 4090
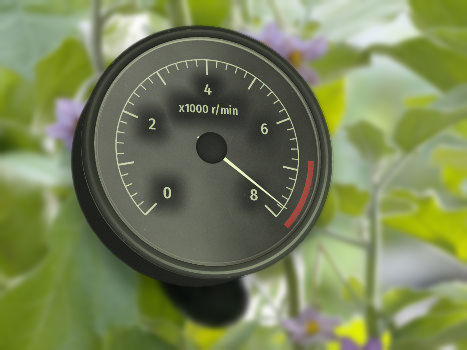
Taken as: 7800
